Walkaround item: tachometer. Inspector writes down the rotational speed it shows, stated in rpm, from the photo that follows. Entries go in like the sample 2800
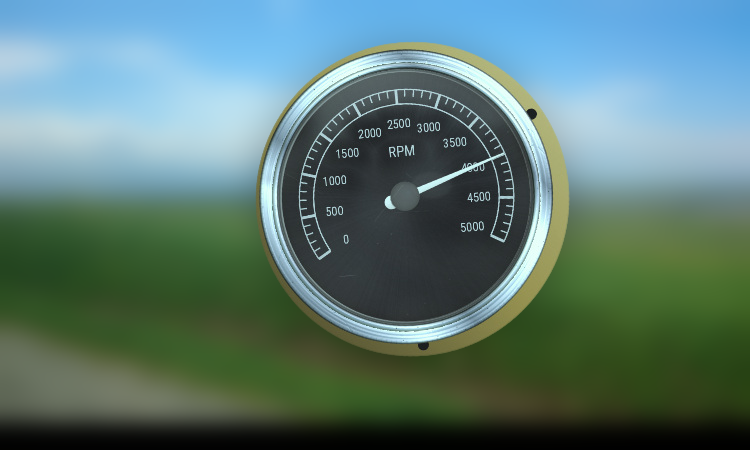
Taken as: 4000
